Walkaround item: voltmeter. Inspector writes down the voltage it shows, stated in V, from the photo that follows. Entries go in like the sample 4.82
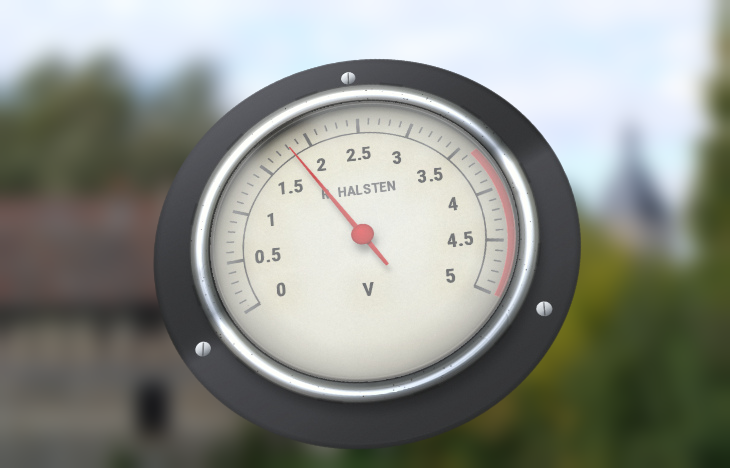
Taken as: 1.8
